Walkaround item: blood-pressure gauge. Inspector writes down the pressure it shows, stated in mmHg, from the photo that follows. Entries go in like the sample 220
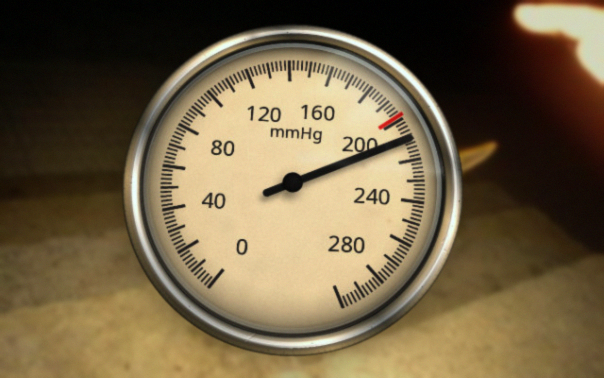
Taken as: 210
